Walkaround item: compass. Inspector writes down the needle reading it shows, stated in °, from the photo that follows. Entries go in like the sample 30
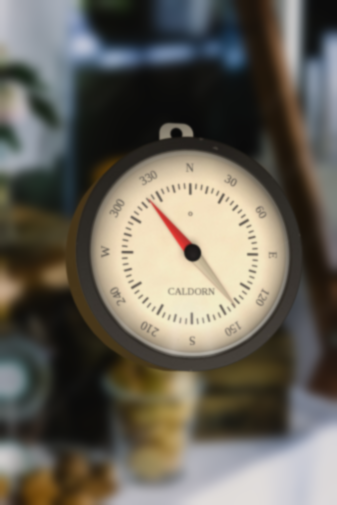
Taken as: 320
